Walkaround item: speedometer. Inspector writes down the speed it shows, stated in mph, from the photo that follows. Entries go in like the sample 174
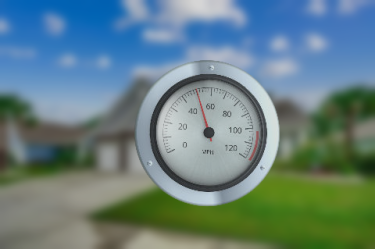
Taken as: 50
